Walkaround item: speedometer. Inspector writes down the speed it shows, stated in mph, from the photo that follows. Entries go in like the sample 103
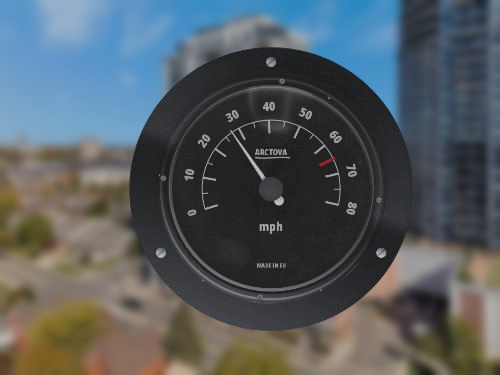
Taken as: 27.5
